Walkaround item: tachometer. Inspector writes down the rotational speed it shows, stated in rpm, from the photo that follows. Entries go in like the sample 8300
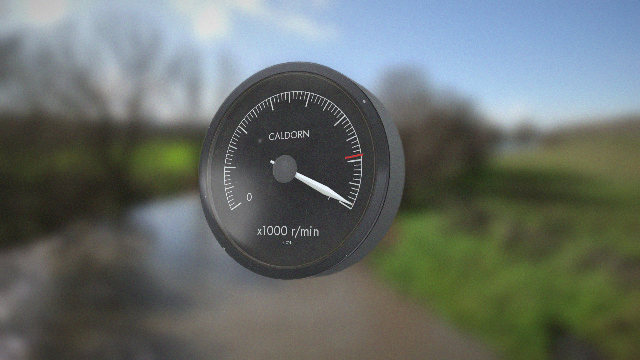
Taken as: 6900
